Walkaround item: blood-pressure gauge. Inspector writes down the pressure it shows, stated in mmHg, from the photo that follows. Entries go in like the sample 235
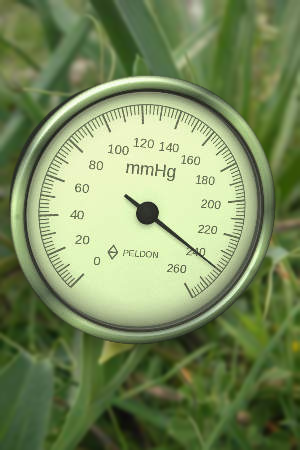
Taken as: 240
